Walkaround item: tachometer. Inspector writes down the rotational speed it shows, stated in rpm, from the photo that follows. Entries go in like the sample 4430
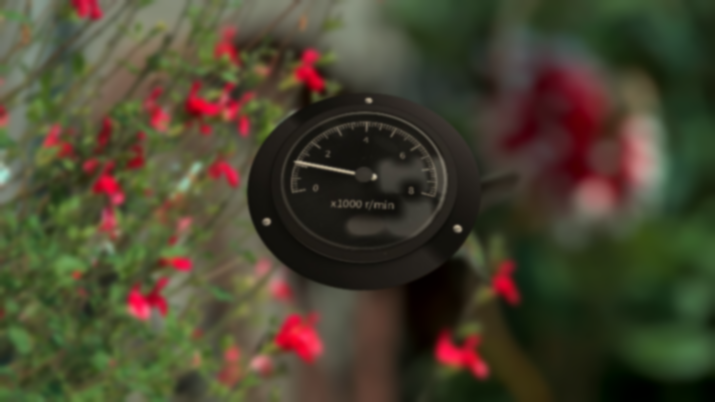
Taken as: 1000
